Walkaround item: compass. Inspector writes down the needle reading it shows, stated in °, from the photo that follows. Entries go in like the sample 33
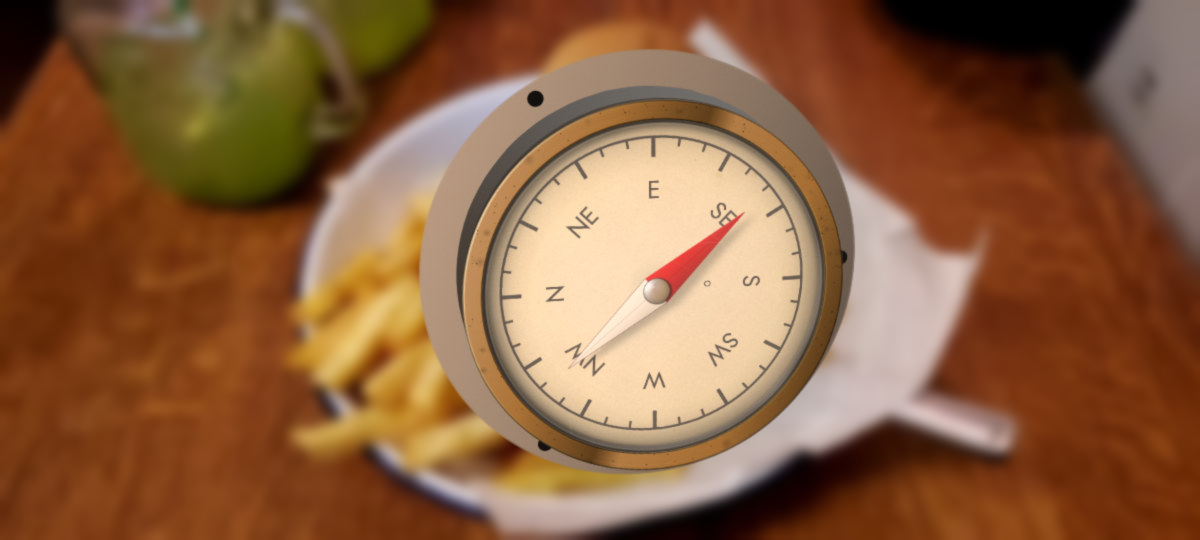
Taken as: 140
